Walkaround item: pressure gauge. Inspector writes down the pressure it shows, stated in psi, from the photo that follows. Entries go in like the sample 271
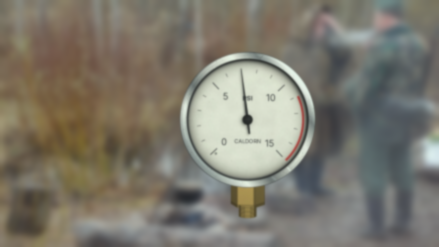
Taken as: 7
